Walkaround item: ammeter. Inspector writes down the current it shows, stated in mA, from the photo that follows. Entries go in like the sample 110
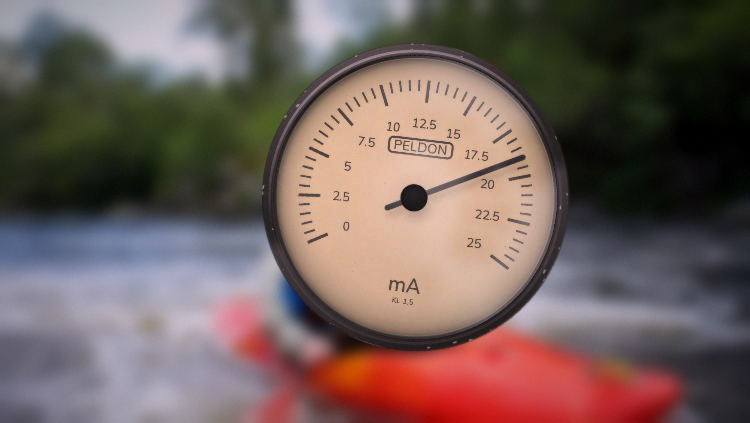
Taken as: 19
